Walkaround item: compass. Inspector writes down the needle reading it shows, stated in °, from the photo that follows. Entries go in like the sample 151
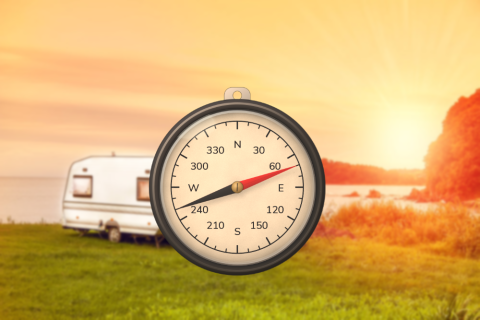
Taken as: 70
